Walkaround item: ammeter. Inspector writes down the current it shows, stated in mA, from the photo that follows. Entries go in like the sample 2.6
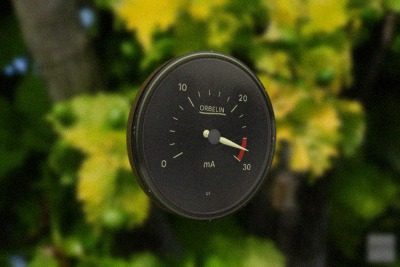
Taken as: 28
